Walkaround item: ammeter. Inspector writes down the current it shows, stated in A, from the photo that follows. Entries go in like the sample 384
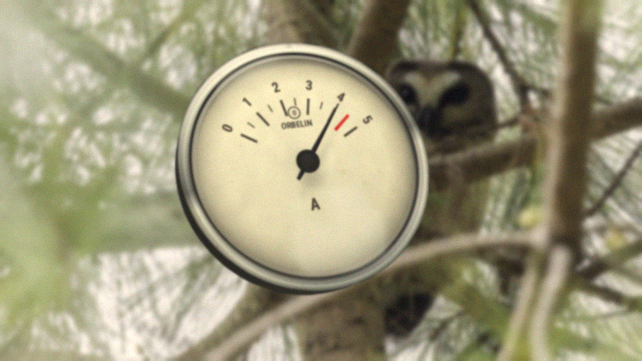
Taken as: 4
